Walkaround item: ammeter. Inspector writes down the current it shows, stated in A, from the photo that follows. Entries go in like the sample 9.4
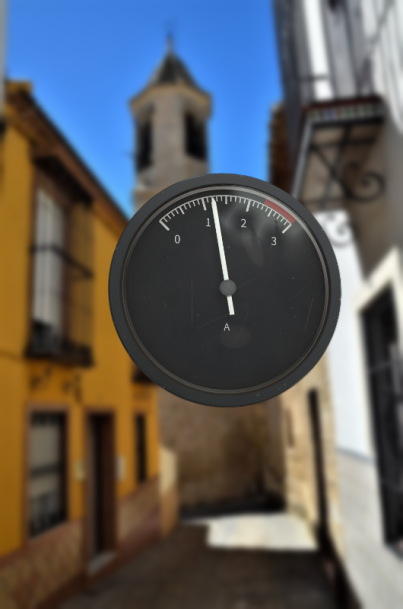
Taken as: 1.2
